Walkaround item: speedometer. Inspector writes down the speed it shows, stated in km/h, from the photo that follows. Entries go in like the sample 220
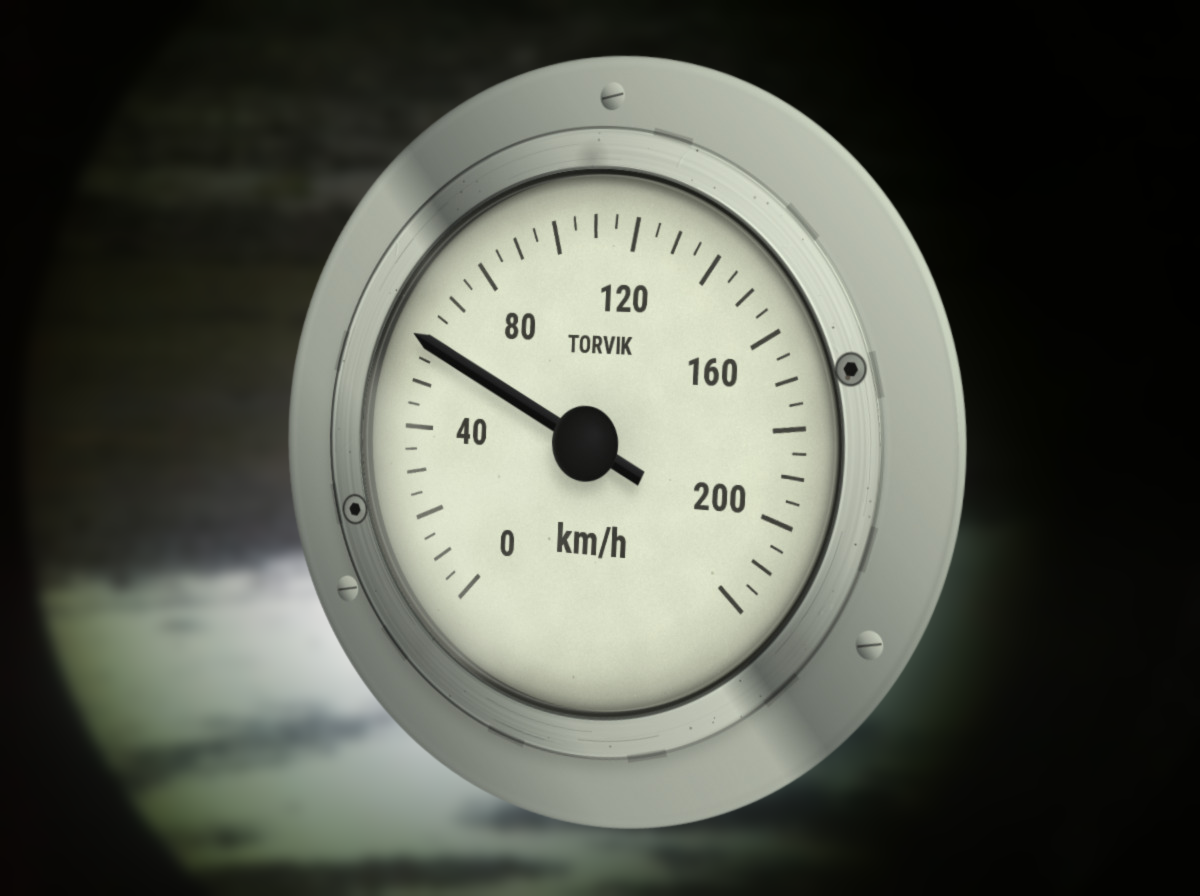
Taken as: 60
